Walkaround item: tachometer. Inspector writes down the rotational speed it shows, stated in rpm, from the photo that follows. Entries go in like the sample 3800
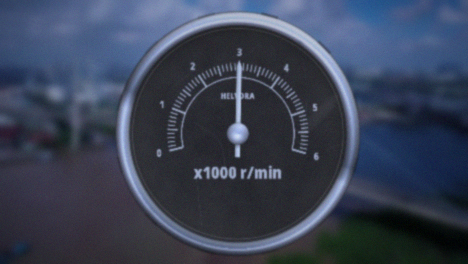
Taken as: 3000
